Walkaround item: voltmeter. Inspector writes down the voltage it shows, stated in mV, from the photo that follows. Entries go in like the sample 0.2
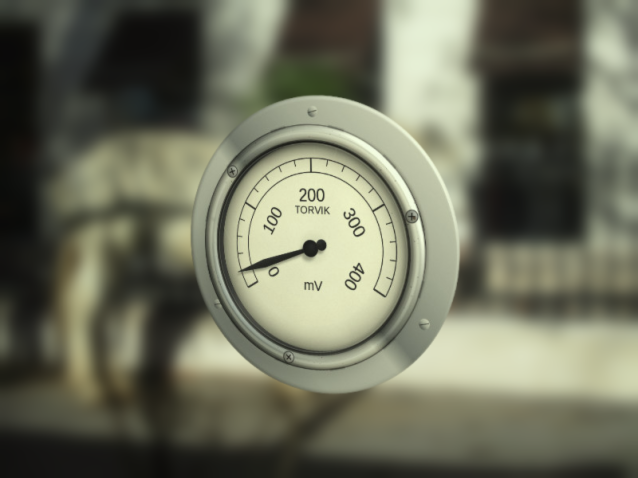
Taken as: 20
